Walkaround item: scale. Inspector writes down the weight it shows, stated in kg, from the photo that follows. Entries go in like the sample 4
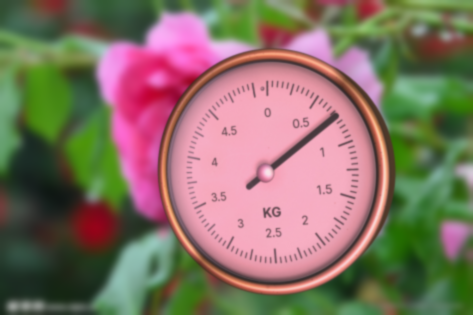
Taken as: 0.75
